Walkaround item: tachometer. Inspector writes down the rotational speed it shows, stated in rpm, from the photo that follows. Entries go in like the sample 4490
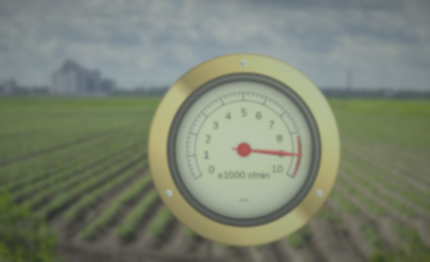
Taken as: 9000
